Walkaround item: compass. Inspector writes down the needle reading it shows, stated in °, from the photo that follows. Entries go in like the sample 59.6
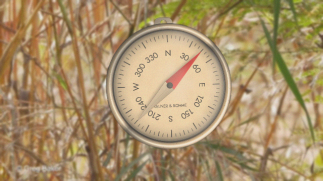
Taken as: 45
